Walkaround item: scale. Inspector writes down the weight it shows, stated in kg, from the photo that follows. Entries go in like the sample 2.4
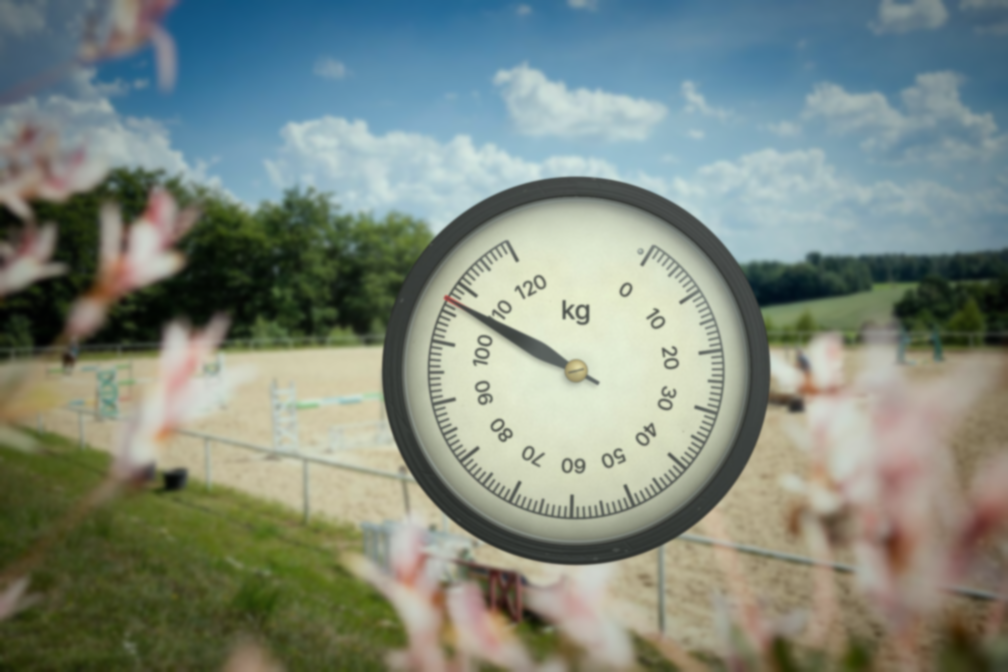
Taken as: 107
